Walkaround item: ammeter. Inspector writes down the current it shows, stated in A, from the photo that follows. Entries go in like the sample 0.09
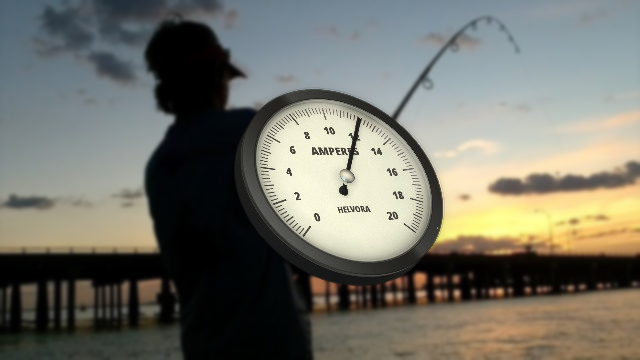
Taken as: 12
